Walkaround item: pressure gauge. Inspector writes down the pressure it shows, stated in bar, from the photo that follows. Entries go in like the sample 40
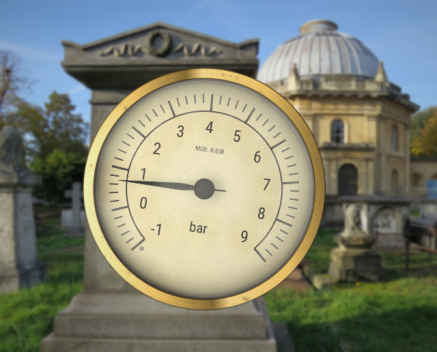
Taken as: 0.7
